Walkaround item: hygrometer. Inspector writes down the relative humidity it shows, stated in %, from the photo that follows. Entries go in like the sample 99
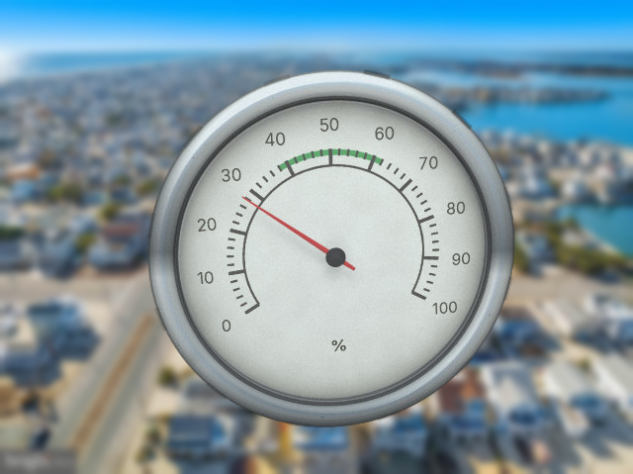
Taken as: 28
